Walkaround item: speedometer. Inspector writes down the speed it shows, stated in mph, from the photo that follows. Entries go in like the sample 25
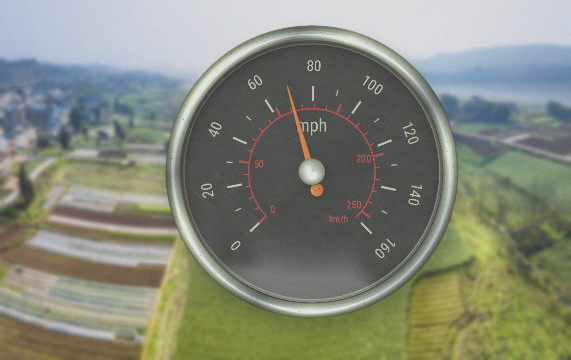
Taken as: 70
